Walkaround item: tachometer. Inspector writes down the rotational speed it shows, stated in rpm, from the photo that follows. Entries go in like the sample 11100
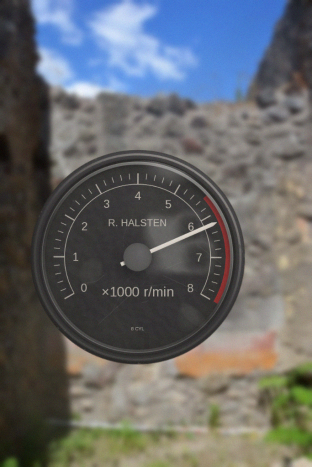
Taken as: 6200
